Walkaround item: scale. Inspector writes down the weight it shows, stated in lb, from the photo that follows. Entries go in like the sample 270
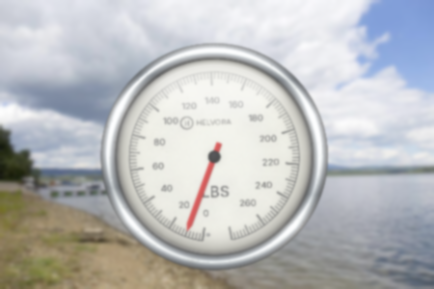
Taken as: 10
